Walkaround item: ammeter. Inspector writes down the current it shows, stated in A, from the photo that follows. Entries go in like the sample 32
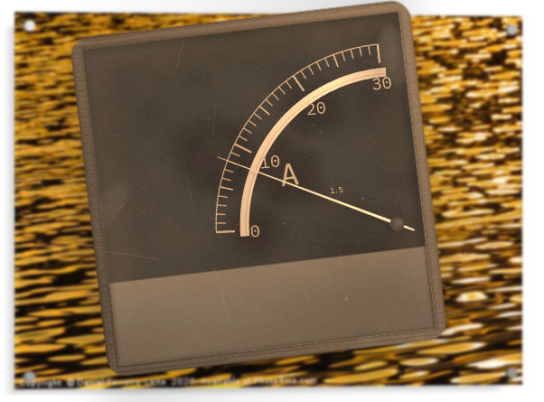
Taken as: 8
